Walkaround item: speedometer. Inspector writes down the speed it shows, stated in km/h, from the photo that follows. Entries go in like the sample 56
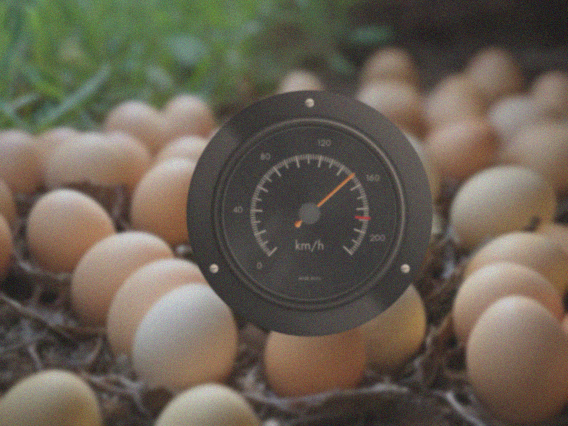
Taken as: 150
